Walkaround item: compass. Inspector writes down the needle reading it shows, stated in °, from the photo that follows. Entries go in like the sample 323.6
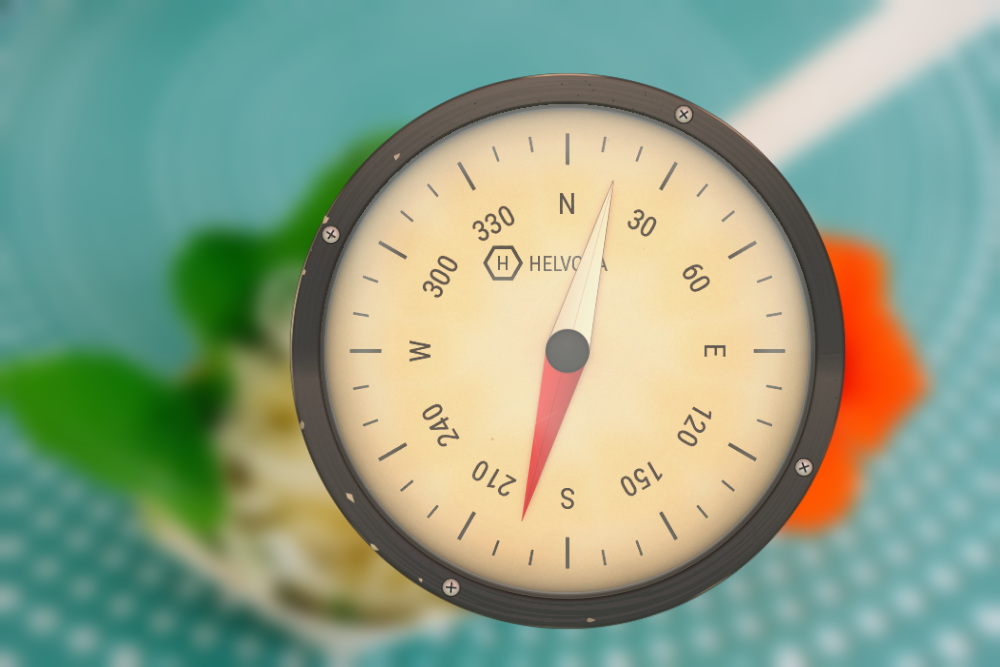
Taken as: 195
